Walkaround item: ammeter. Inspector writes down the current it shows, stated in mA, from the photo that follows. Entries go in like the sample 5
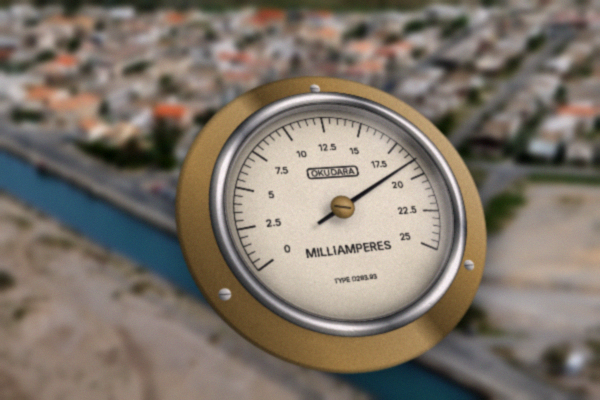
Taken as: 19
